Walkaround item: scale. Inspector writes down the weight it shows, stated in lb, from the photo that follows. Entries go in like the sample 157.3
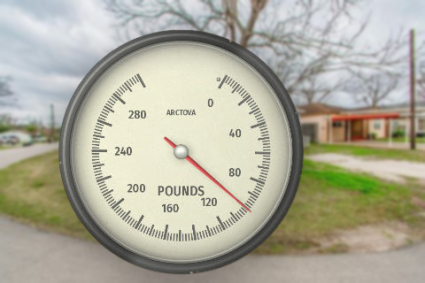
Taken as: 100
